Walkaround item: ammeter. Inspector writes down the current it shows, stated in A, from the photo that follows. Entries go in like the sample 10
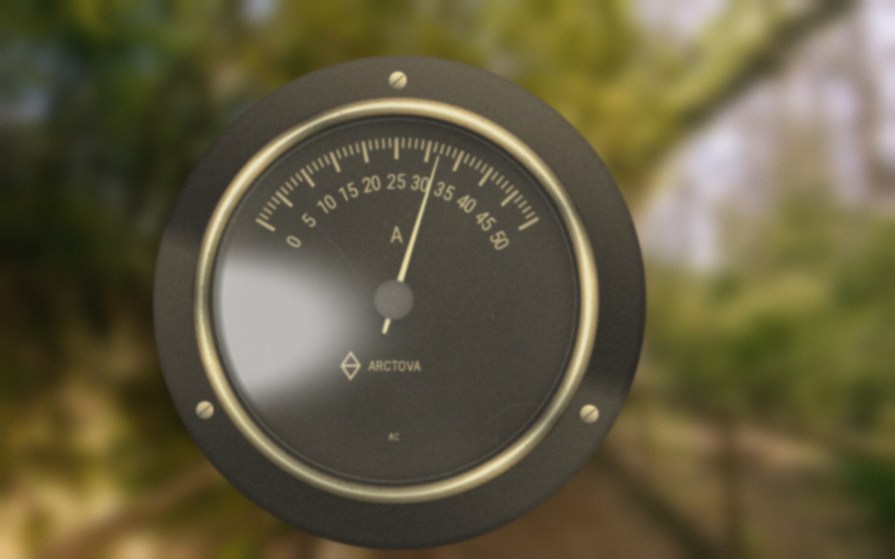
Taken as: 32
